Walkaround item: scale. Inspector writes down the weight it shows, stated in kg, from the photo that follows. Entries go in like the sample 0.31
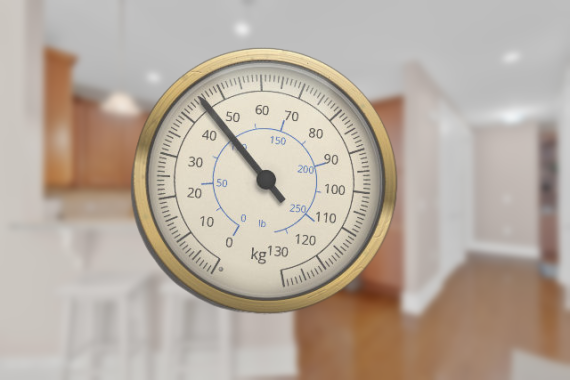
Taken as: 45
